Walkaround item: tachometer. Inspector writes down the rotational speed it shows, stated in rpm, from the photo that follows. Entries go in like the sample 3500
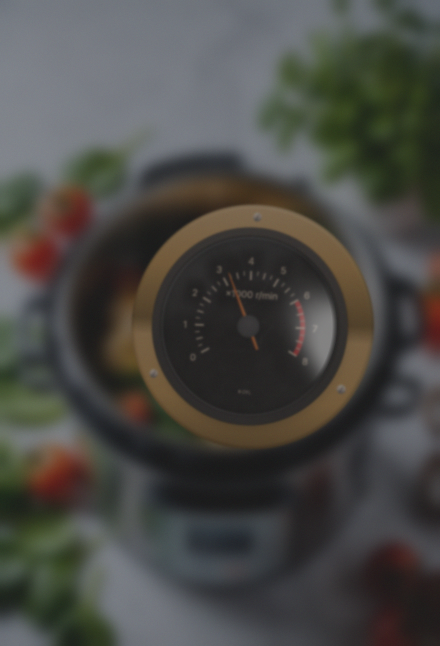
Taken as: 3250
